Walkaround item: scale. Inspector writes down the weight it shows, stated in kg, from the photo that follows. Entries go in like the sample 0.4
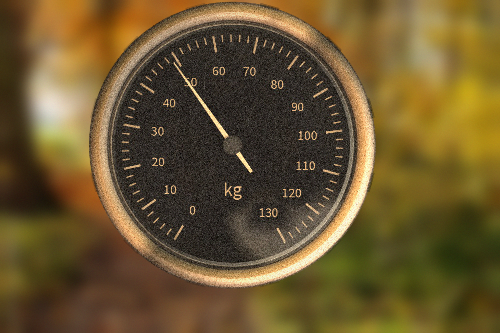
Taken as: 49
